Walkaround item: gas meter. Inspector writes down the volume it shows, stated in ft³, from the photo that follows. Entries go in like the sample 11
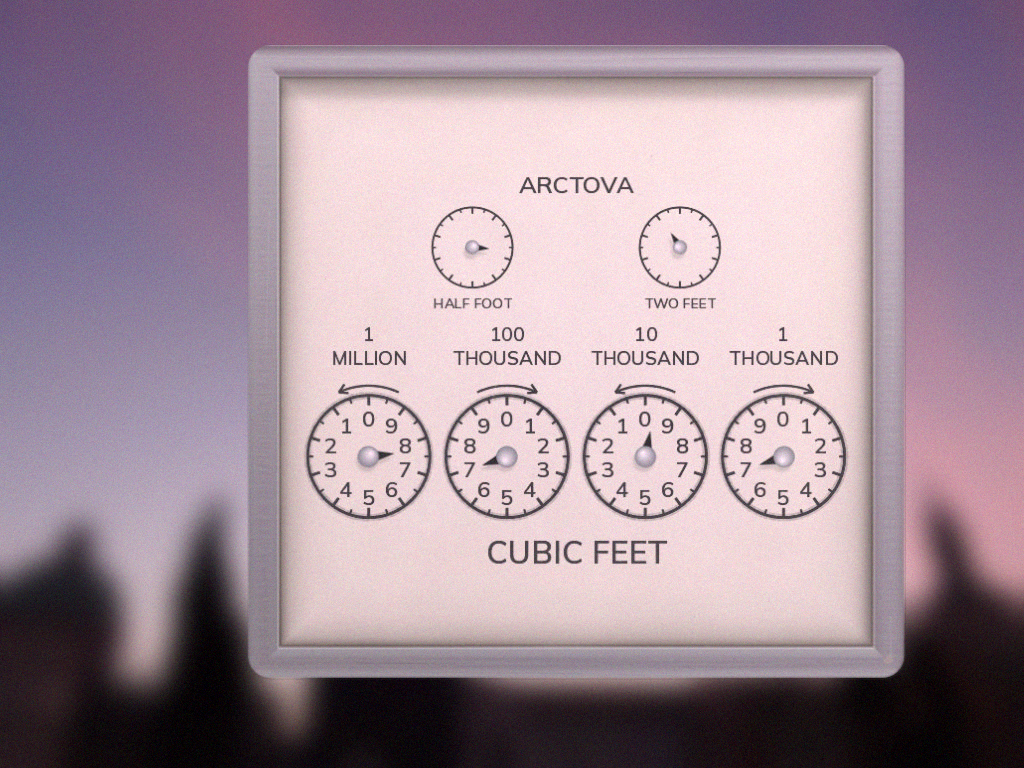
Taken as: 769700
